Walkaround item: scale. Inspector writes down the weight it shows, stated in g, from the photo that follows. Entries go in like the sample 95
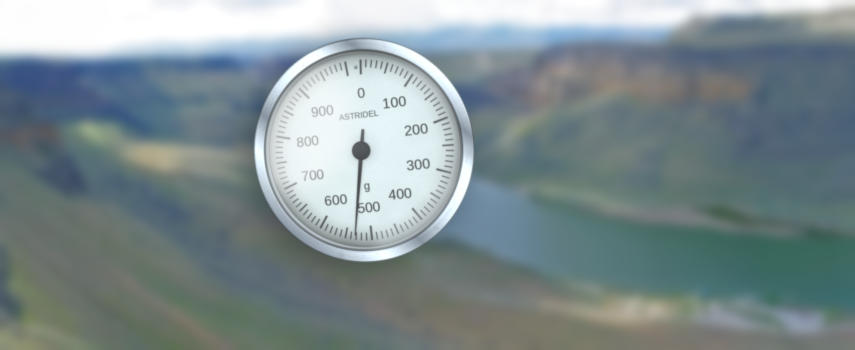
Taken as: 530
